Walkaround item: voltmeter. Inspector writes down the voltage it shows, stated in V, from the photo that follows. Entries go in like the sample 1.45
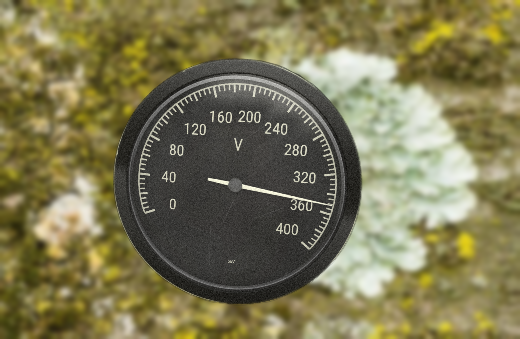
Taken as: 350
